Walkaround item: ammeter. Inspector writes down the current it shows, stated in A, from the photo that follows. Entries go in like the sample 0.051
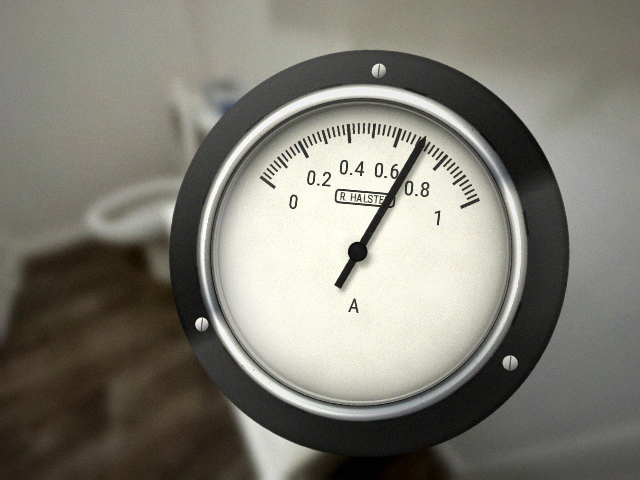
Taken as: 0.7
